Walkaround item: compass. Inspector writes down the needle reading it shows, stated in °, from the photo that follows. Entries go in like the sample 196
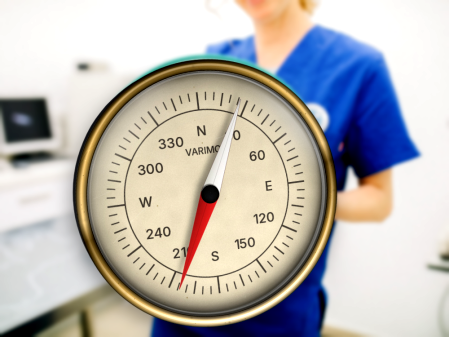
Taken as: 205
